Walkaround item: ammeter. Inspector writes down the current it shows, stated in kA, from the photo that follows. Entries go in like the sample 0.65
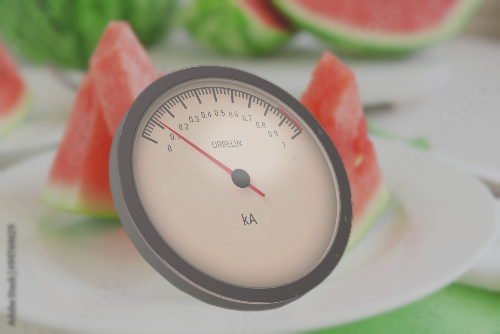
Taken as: 0.1
